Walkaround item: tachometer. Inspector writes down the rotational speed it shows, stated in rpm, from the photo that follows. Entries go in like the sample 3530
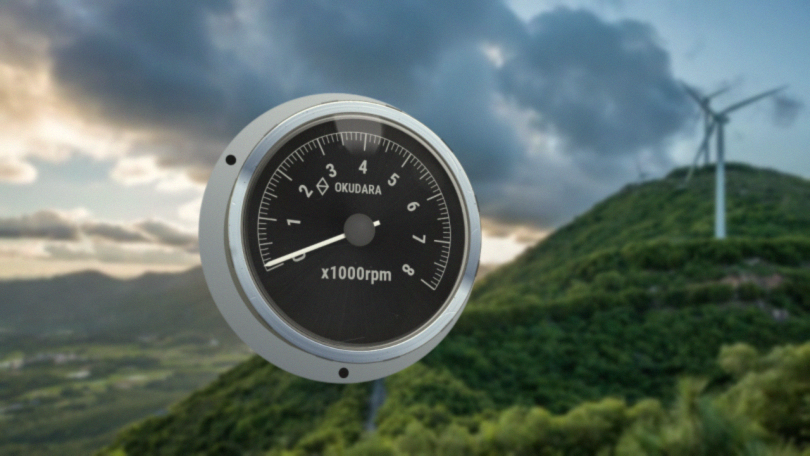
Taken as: 100
